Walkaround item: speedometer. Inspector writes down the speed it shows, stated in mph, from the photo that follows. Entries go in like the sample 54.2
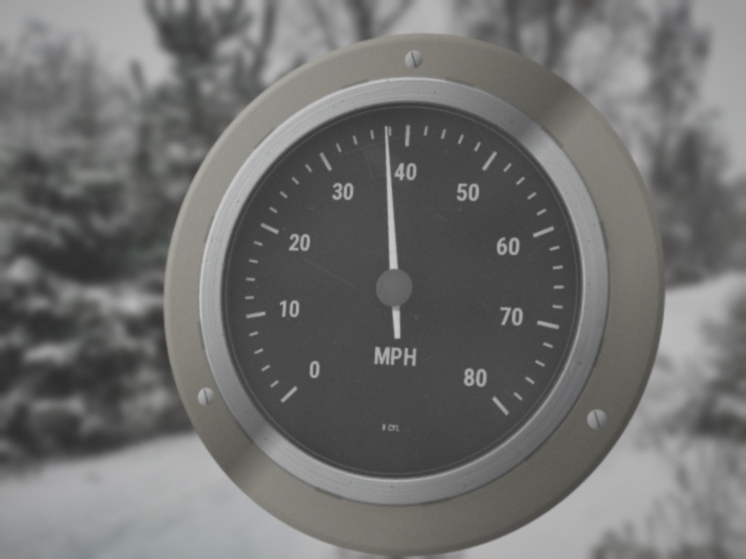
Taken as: 38
